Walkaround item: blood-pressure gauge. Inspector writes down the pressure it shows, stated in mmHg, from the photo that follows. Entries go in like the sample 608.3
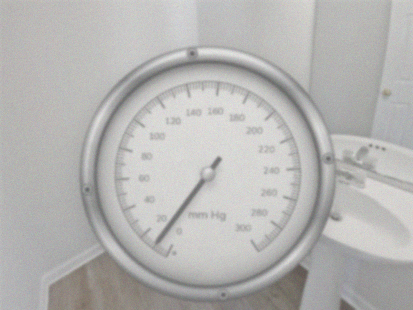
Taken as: 10
